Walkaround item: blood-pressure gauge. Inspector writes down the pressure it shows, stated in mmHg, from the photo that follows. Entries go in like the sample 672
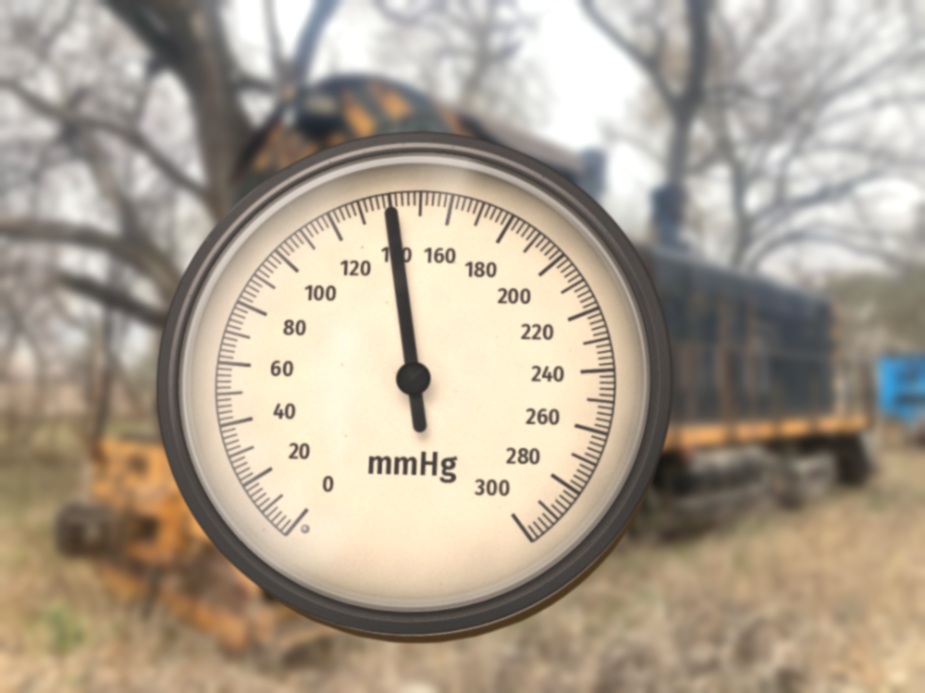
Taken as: 140
